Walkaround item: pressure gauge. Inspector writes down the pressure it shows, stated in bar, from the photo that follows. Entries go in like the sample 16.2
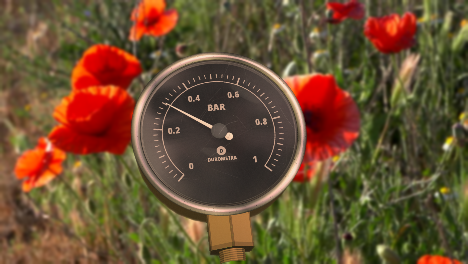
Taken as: 0.3
